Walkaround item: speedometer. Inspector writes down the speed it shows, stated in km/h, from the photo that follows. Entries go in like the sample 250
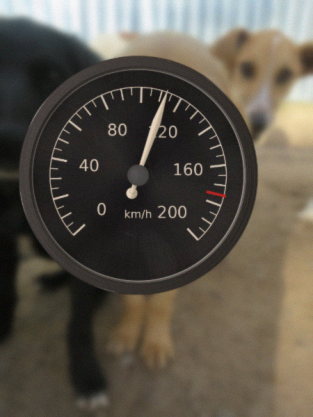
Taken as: 112.5
